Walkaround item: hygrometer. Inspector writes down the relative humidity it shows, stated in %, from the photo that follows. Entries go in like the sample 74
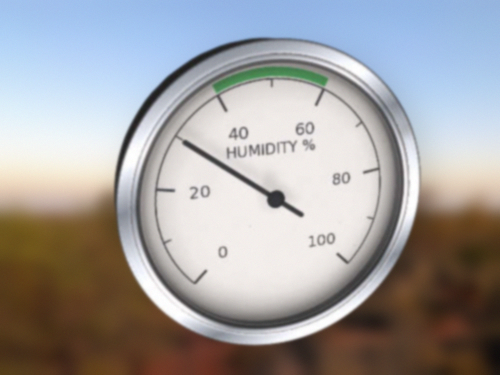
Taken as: 30
